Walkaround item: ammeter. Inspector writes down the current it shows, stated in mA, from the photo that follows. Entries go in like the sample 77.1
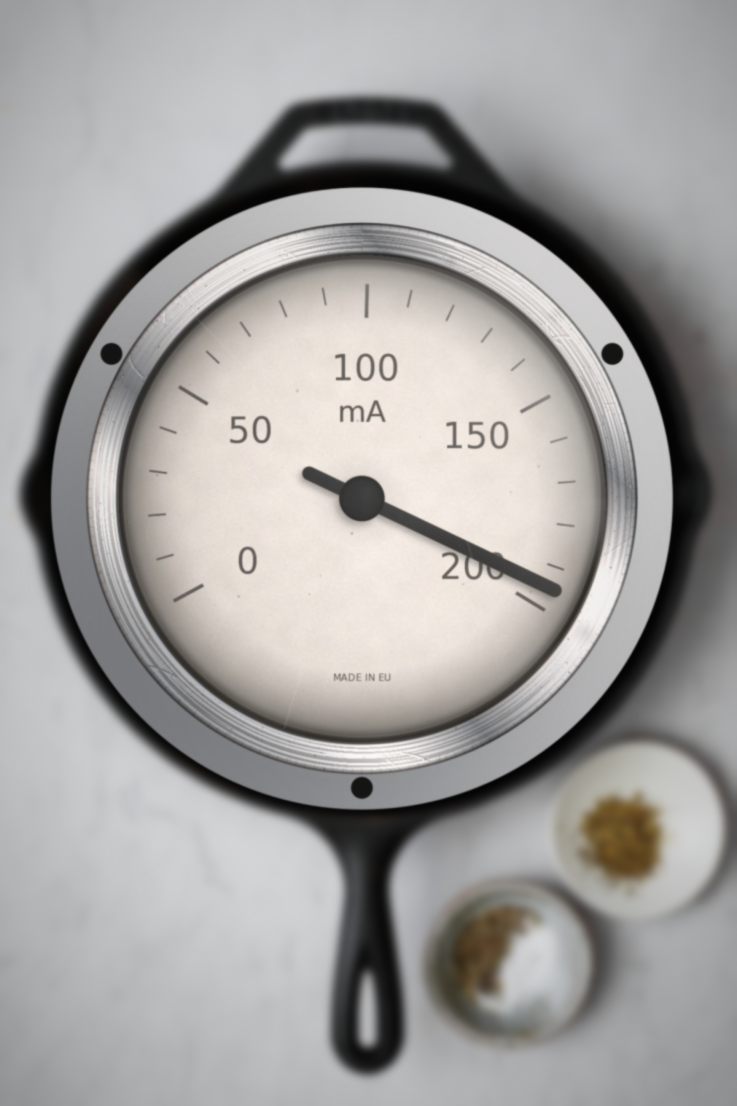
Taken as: 195
